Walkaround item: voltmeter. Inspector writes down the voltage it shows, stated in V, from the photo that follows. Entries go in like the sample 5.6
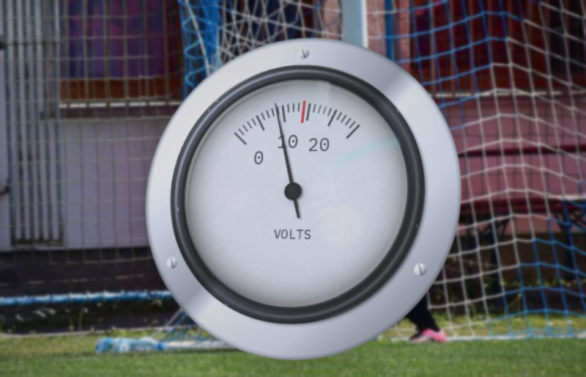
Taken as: 9
